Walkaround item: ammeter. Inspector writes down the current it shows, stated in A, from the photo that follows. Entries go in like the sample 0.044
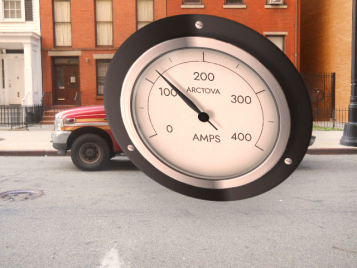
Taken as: 125
